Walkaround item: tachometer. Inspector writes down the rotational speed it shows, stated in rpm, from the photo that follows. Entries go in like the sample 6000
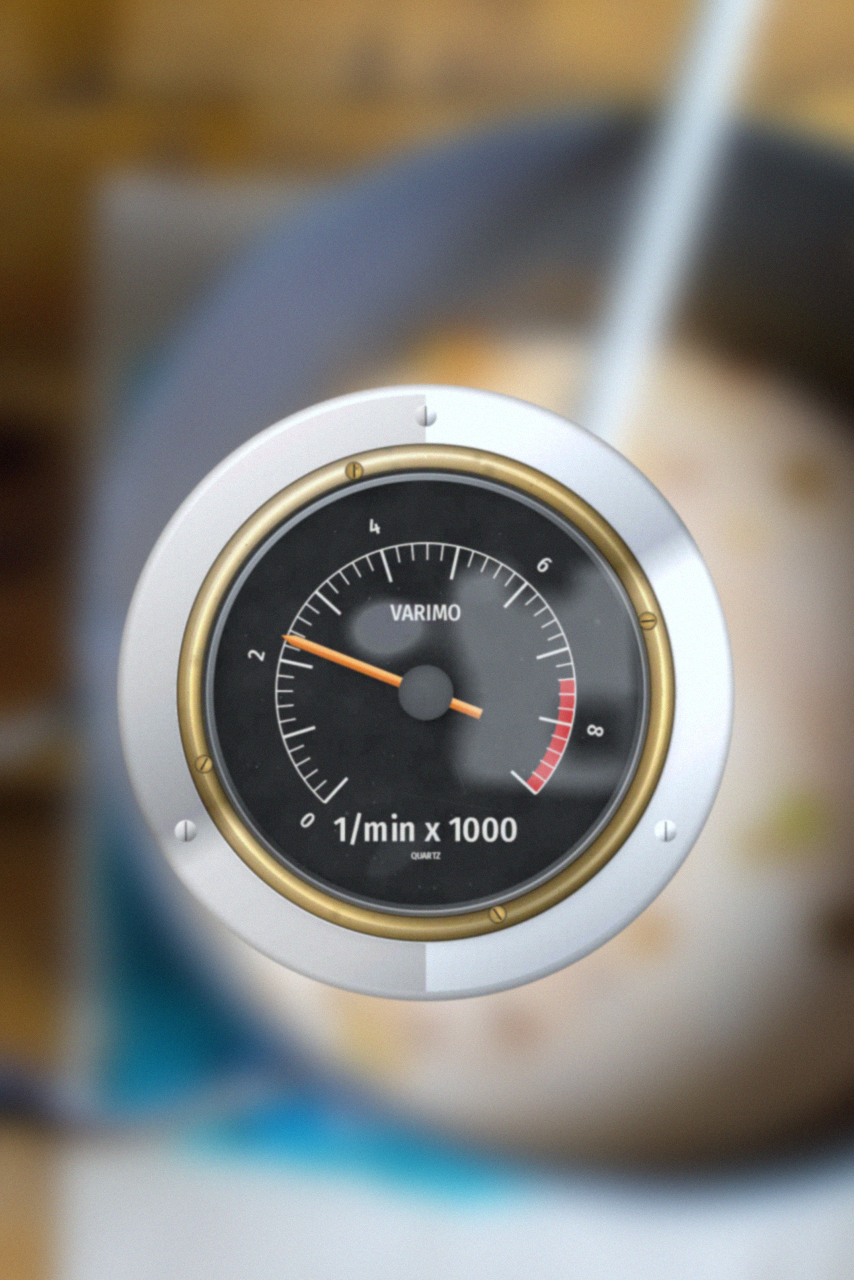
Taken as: 2300
